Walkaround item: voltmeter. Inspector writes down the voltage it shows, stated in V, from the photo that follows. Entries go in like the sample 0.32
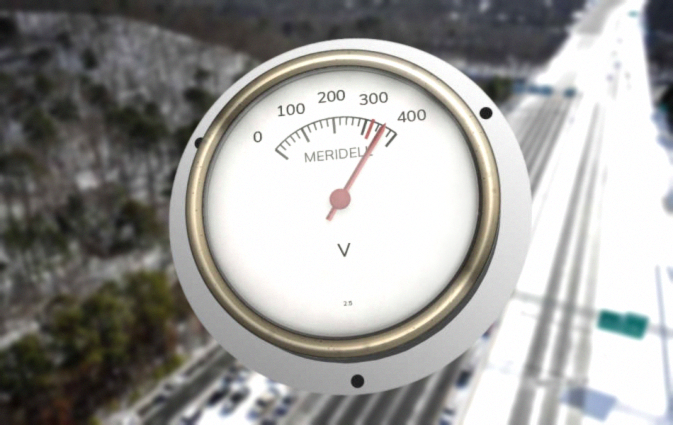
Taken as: 360
